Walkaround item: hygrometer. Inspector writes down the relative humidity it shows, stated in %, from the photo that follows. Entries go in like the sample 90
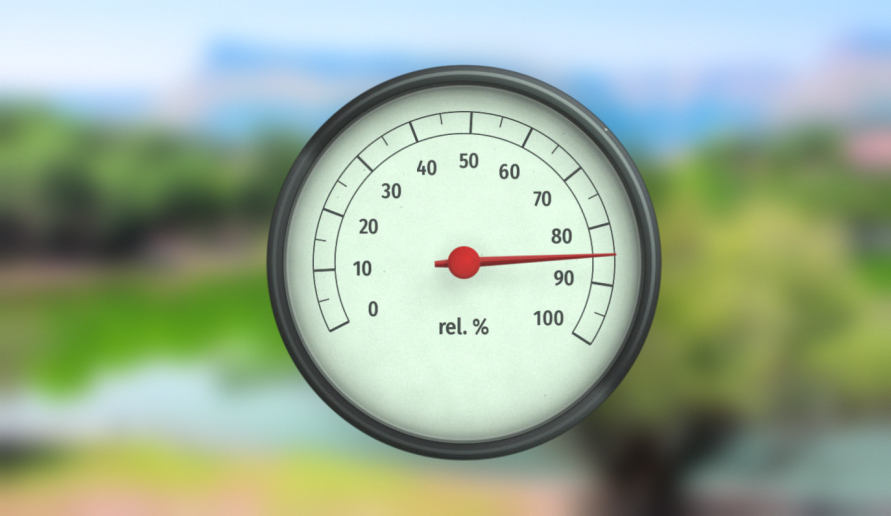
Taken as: 85
